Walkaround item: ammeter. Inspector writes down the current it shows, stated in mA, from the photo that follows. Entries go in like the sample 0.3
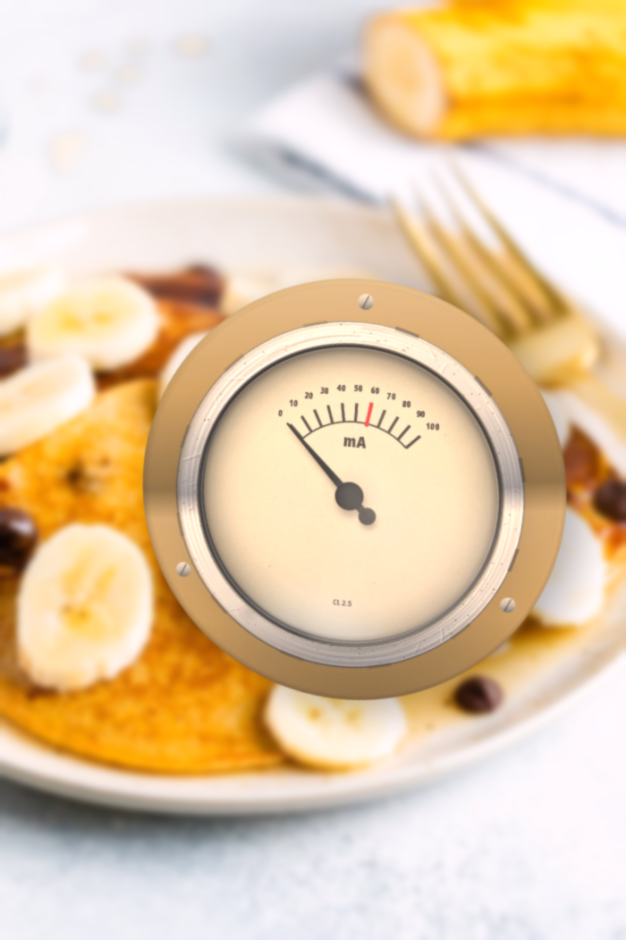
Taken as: 0
